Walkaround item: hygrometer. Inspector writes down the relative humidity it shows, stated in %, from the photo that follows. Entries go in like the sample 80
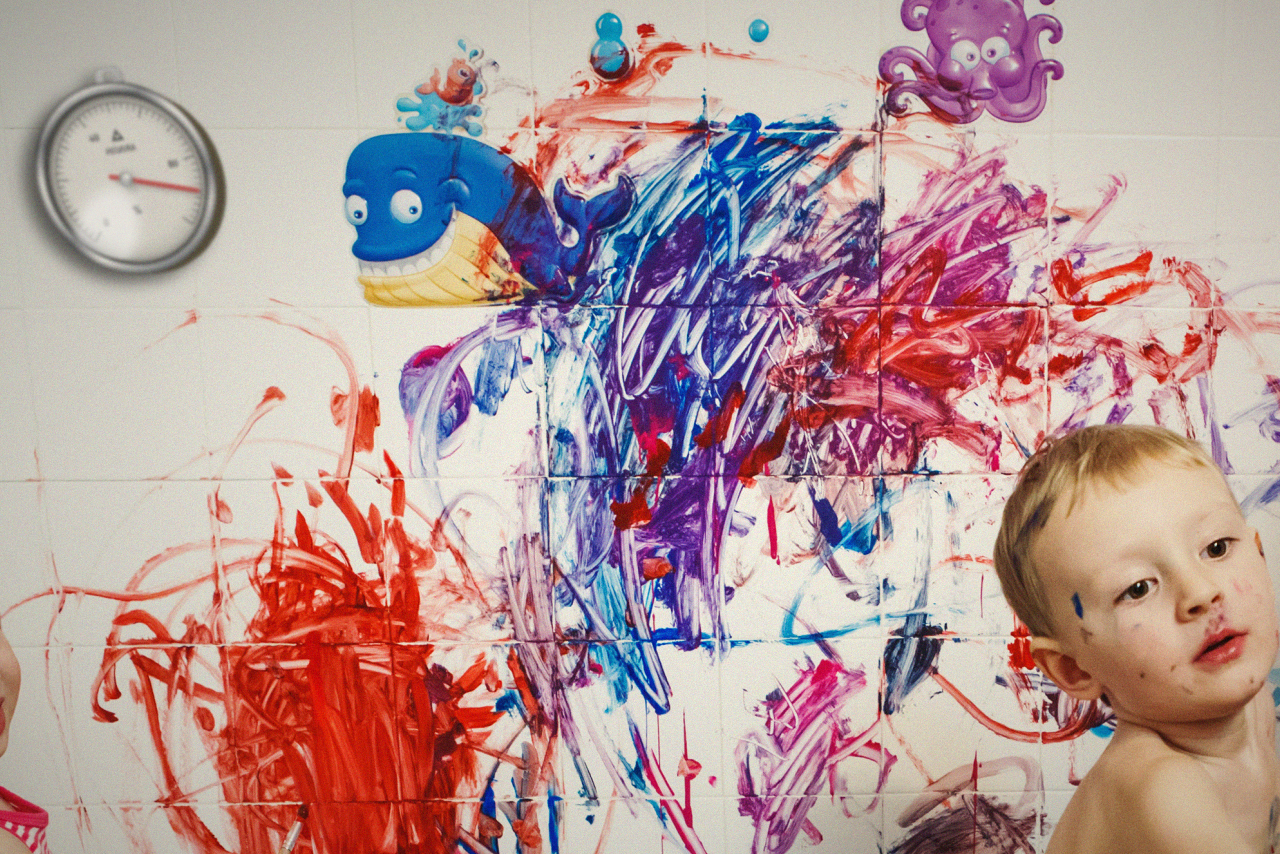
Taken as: 90
